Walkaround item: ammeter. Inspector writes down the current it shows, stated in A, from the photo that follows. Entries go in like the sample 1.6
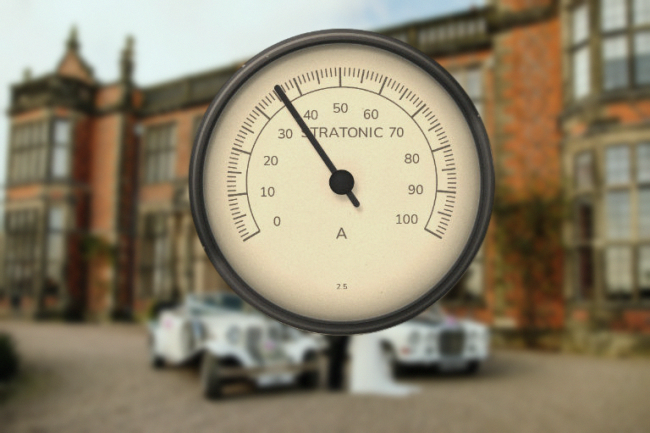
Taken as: 36
